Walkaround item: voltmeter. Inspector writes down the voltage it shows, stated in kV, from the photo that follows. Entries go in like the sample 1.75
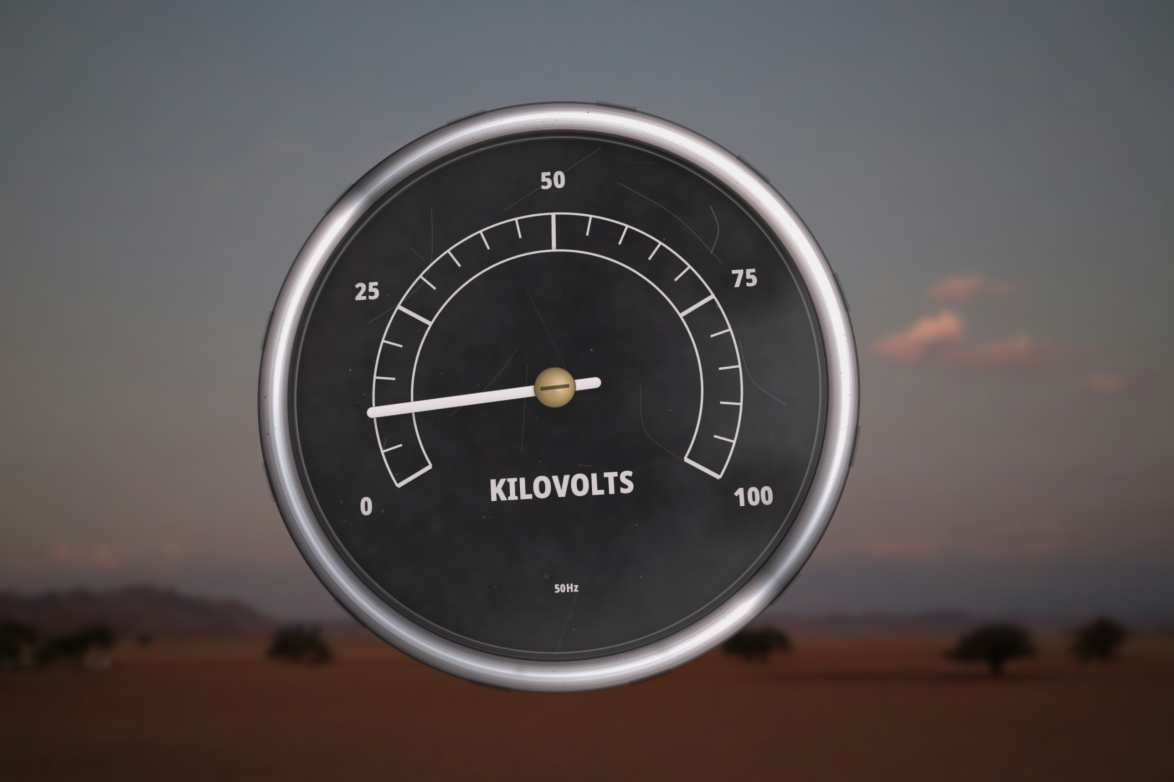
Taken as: 10
